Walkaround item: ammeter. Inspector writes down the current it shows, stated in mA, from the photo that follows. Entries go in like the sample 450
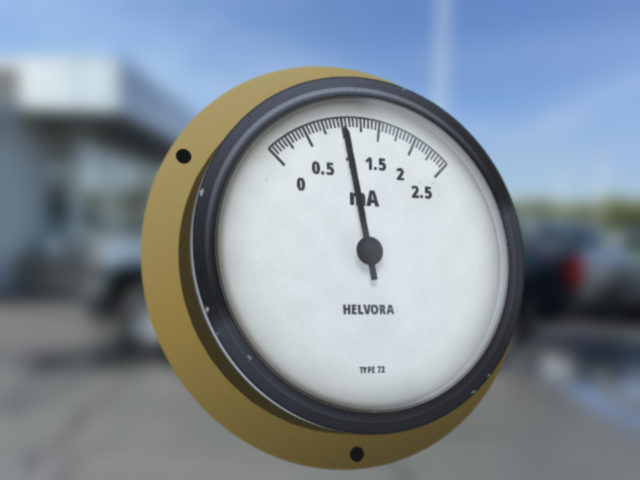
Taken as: 1
